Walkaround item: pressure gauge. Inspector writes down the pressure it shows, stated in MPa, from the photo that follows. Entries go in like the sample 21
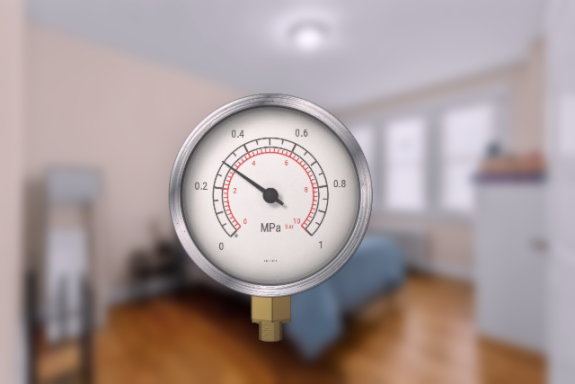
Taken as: 0.3
